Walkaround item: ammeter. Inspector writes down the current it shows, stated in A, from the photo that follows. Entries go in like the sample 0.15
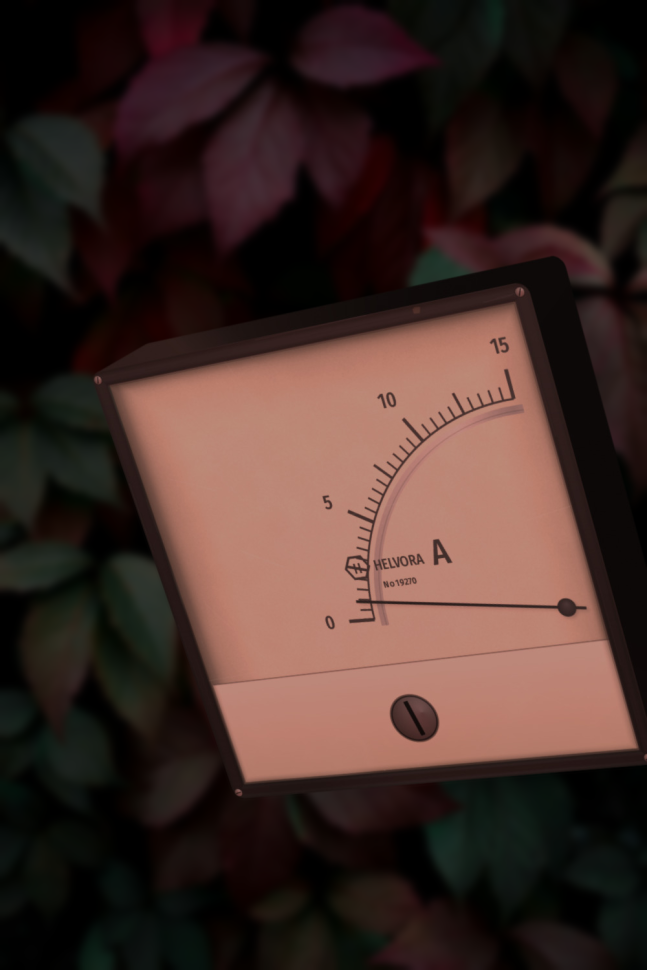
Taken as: 1
